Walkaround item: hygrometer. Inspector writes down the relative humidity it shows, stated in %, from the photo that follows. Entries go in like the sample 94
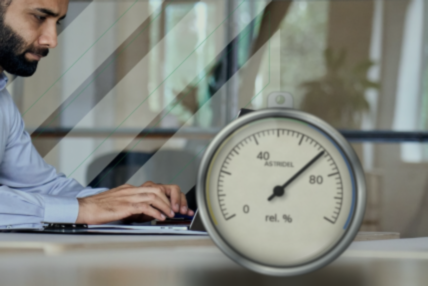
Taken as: 70
